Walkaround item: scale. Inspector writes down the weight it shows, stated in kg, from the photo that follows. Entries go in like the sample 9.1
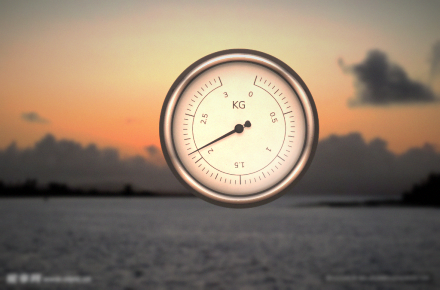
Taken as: 2.1
